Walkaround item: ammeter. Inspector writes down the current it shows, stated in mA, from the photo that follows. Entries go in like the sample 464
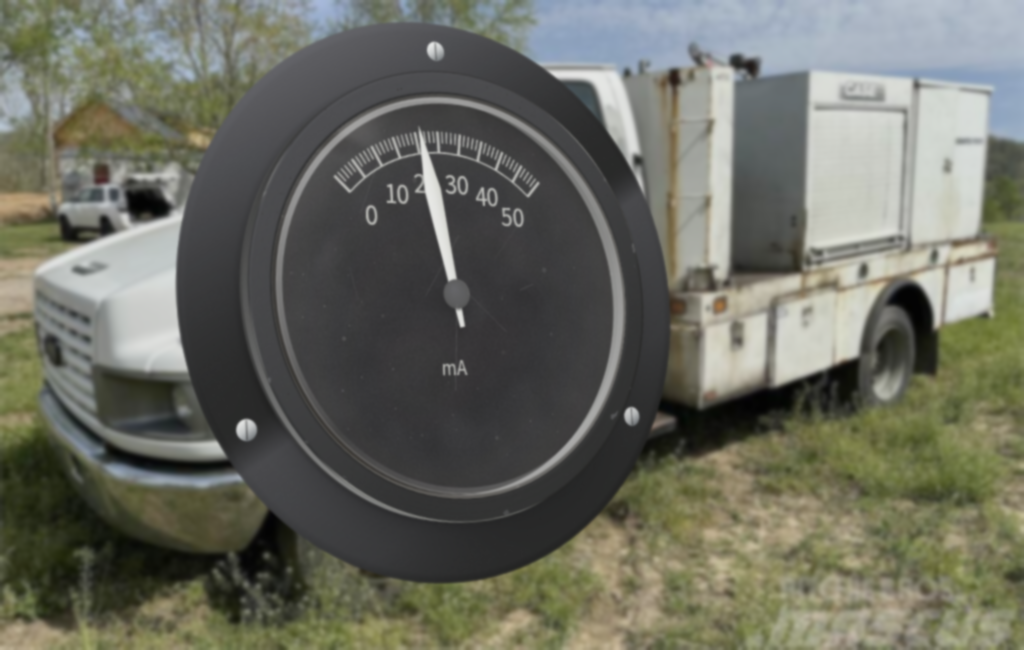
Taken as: 20
